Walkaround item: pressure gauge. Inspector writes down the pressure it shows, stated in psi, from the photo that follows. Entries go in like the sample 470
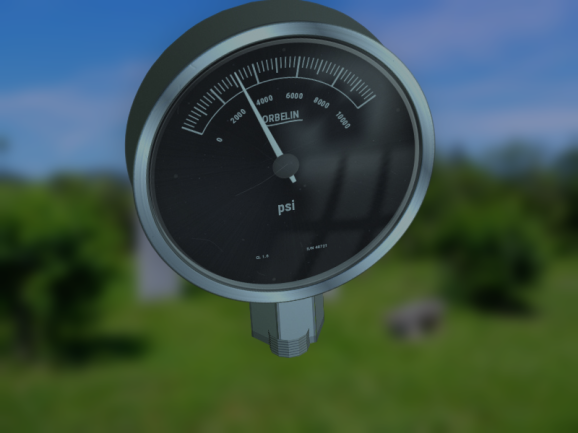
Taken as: 3200
